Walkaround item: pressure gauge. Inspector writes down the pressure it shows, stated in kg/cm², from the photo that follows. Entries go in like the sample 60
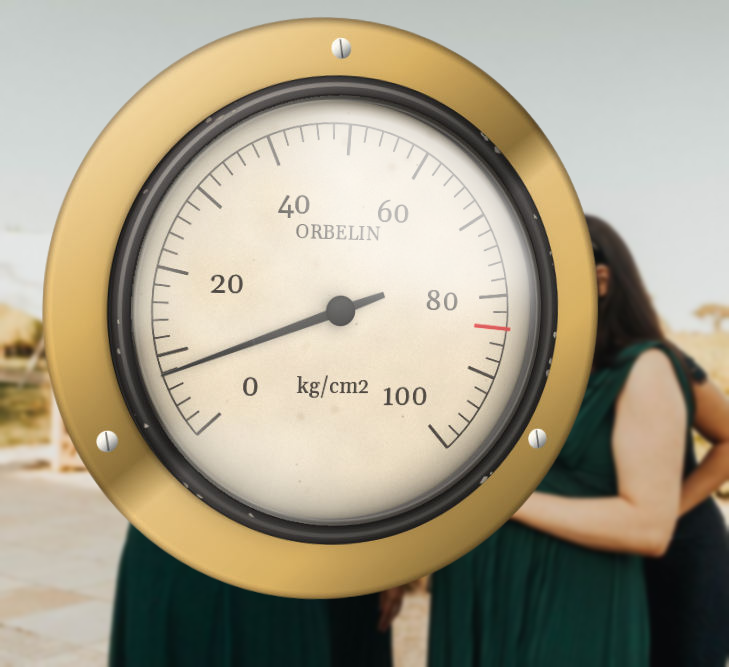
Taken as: 8
